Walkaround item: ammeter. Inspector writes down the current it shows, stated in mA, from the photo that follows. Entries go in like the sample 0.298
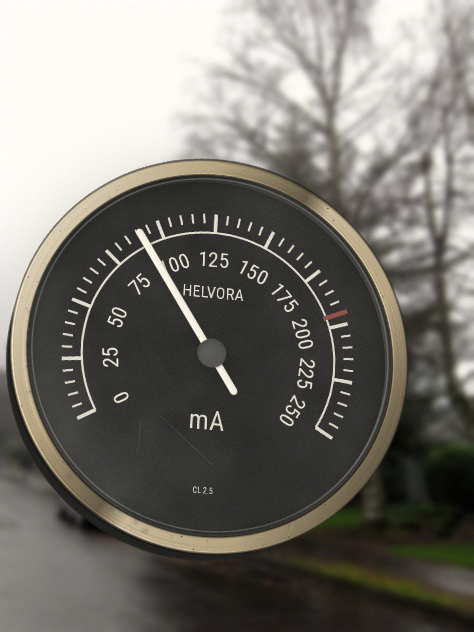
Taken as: 90
